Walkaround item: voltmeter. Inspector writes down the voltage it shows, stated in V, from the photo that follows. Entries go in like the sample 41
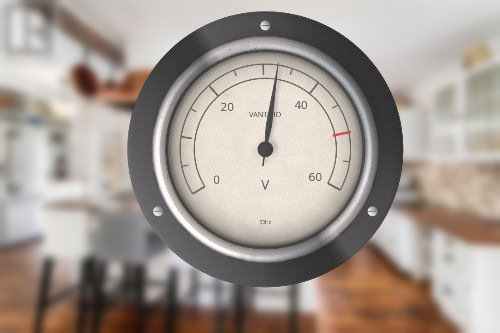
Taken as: 32.5
